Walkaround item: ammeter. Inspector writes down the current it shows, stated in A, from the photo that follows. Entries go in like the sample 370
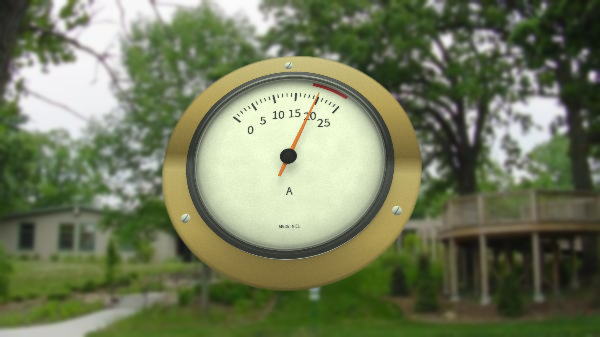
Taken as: 20
